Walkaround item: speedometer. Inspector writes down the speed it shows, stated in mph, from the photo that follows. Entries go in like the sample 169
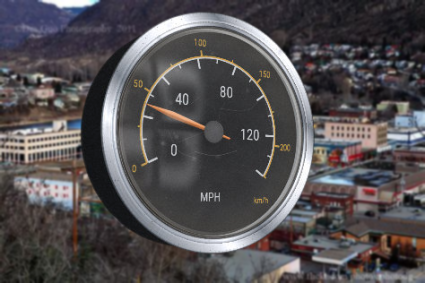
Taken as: 25
